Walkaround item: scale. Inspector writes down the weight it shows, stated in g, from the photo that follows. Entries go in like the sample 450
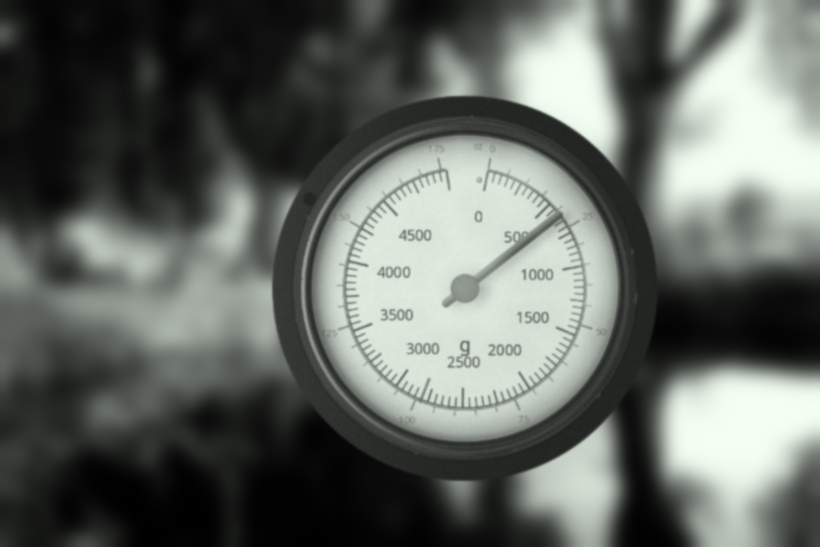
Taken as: 600
